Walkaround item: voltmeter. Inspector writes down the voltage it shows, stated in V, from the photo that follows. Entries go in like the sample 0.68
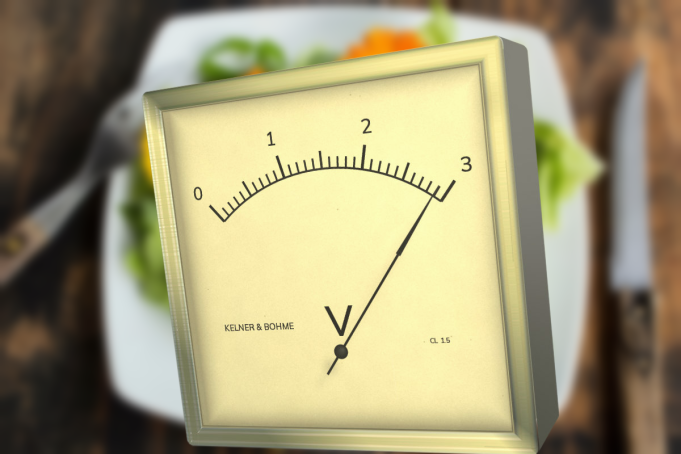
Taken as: 2.9
